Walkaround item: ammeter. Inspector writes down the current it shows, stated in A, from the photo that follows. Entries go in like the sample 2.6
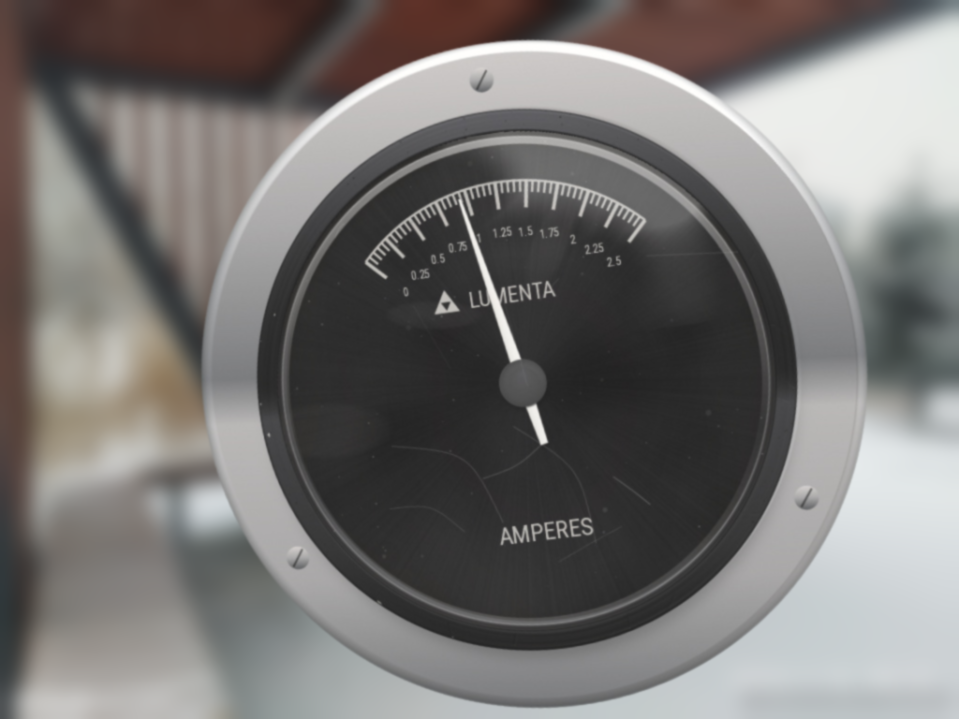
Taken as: 0.95
